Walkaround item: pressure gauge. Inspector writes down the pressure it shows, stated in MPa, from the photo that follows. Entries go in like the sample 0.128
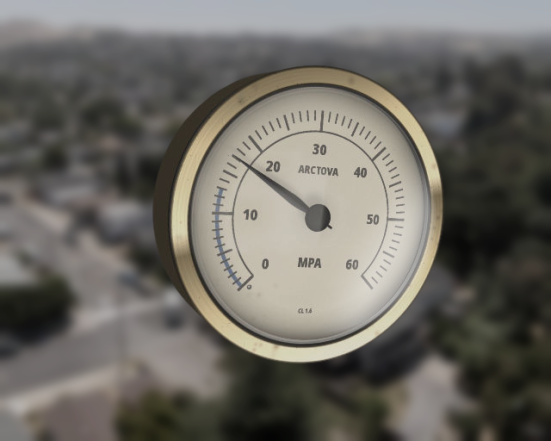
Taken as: 17
